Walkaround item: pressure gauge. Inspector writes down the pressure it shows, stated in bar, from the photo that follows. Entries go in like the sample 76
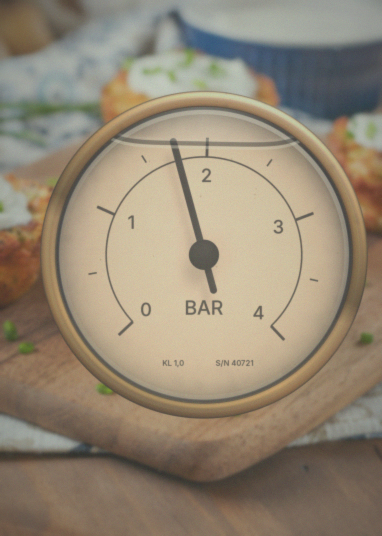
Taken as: 1.75
